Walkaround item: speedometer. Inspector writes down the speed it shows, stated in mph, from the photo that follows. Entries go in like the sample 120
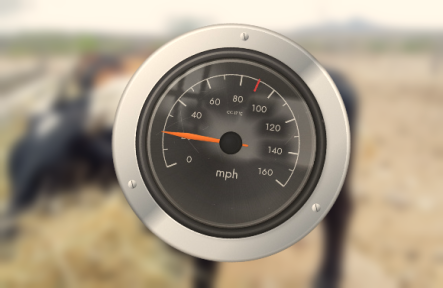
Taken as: 20
